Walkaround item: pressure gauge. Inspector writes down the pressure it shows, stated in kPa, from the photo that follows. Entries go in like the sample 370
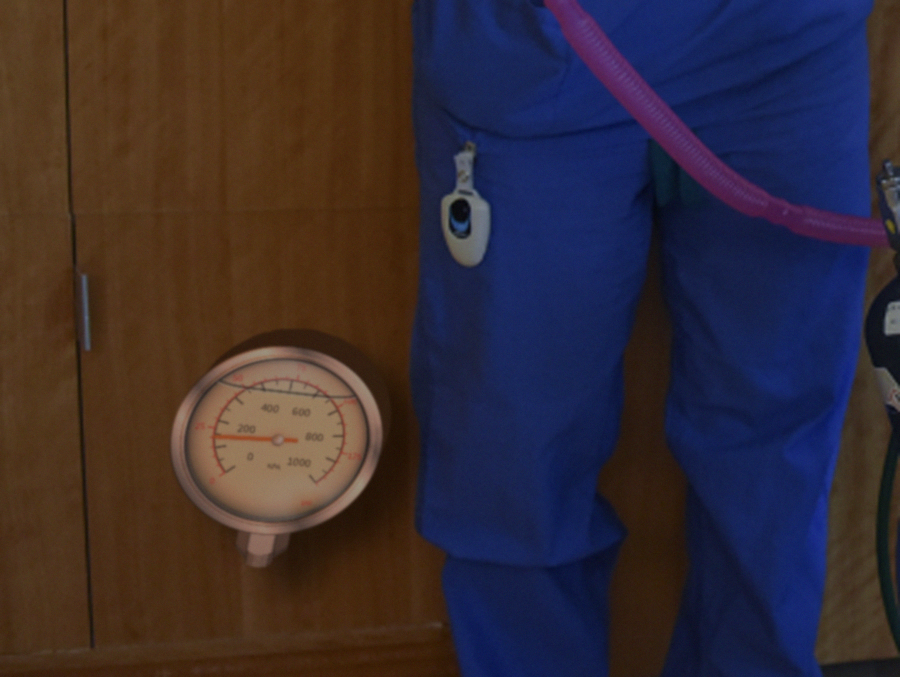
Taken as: 150
